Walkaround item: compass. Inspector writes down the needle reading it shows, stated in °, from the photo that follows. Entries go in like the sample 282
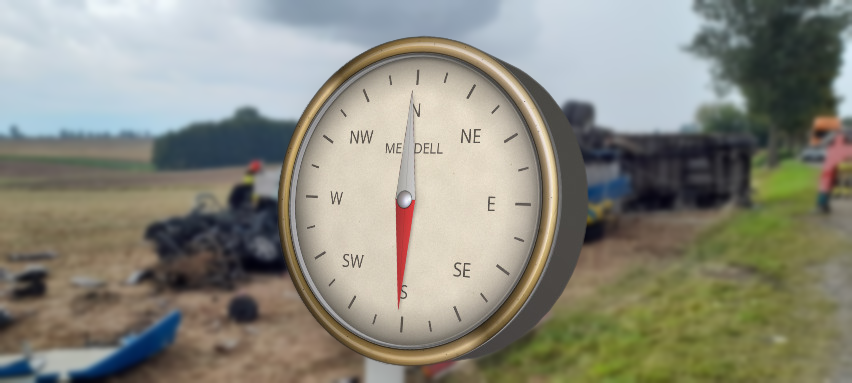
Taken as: 180
